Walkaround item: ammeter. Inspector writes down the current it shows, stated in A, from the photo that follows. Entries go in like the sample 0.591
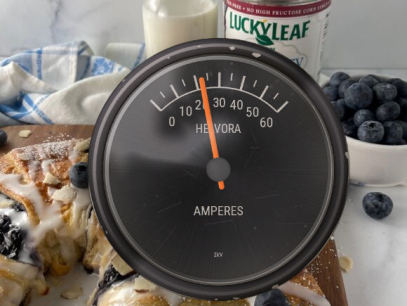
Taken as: 22.5
